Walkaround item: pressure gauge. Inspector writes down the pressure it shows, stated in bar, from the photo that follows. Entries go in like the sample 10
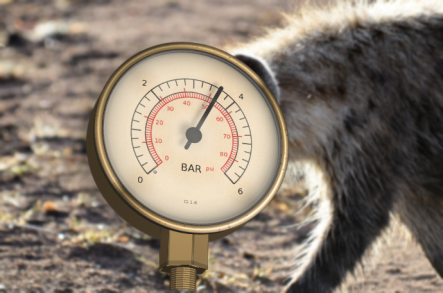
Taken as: 3.6
